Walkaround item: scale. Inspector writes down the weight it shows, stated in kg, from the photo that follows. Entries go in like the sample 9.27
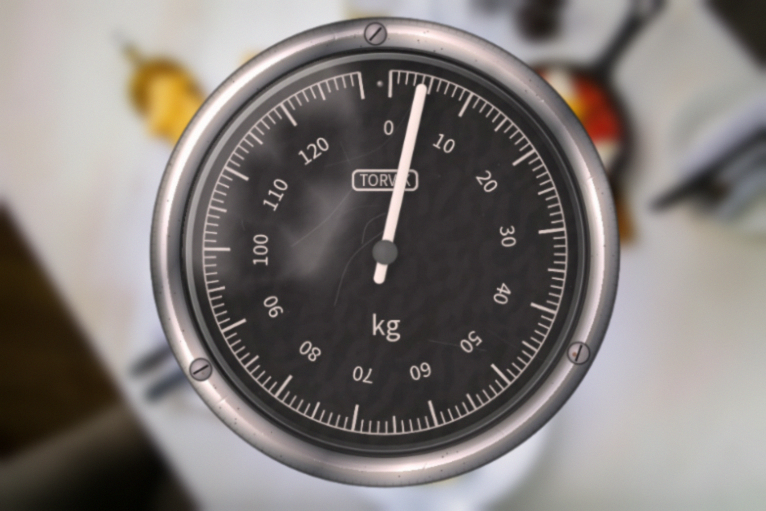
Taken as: 4
